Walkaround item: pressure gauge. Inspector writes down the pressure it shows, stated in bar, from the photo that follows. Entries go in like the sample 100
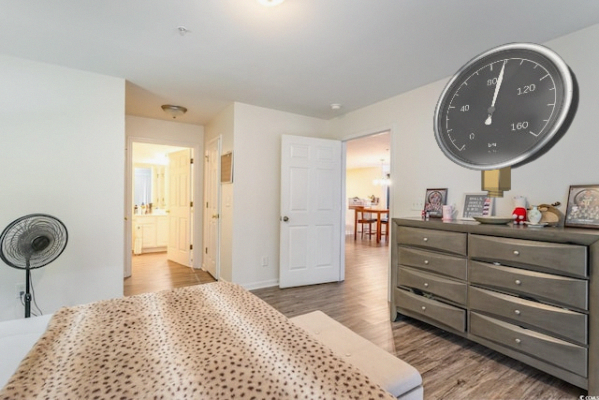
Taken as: 90
